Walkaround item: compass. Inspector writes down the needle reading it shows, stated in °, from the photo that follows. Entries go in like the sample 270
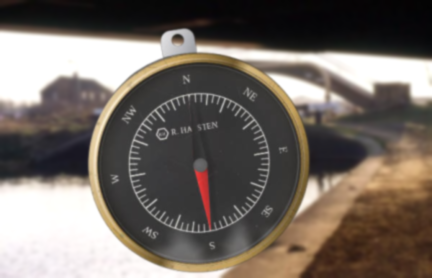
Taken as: 180
